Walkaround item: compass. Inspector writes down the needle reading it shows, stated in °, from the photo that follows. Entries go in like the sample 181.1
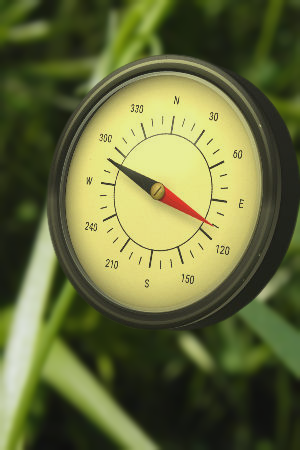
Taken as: 110
